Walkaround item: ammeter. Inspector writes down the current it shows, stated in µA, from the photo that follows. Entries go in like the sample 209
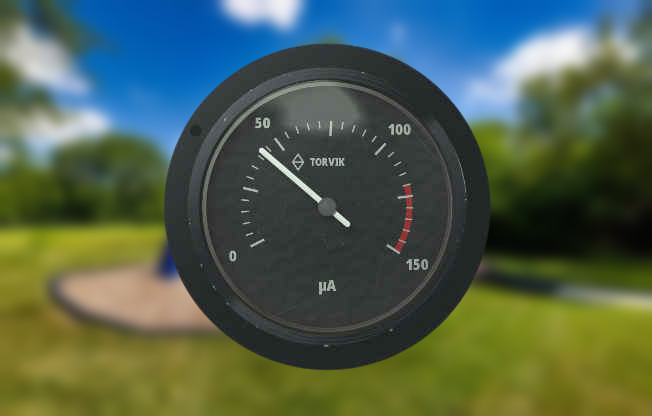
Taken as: 42.5
